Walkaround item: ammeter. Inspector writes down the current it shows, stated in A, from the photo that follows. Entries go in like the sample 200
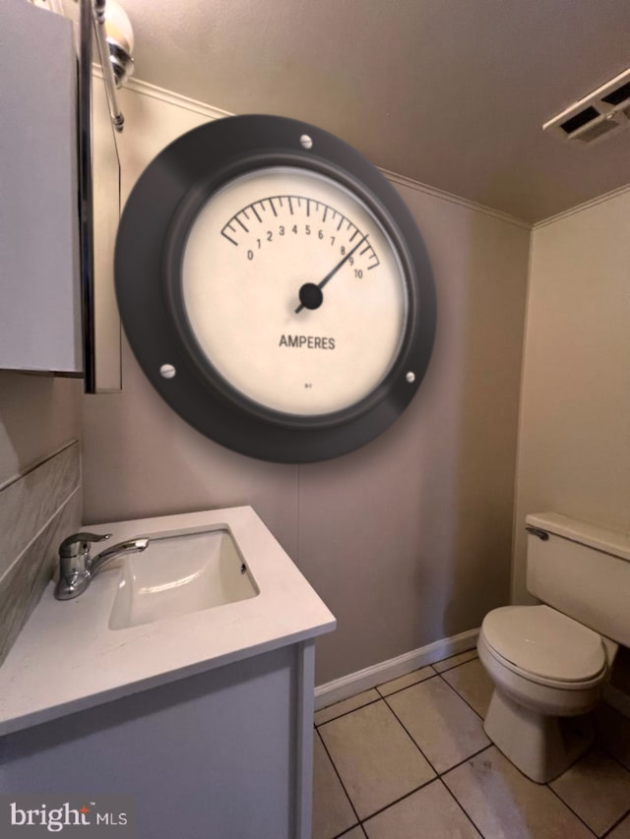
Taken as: 8.5
